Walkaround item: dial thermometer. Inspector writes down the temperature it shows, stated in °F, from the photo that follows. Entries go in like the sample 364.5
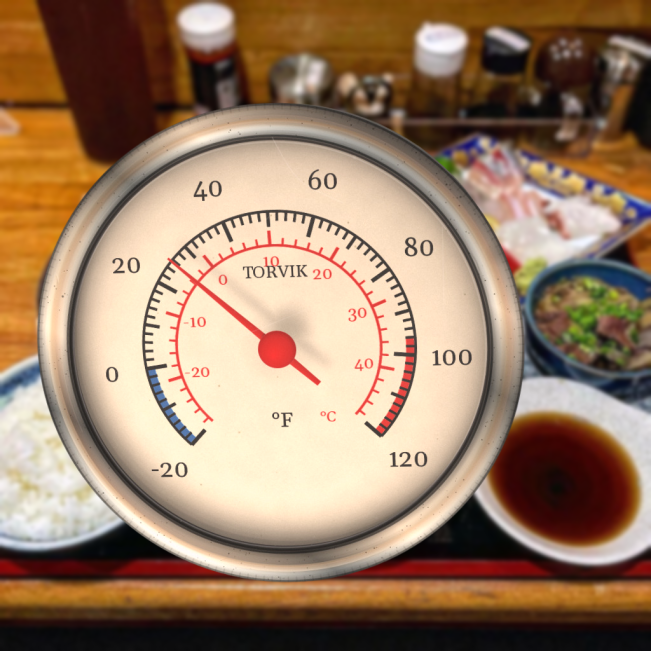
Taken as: 26
